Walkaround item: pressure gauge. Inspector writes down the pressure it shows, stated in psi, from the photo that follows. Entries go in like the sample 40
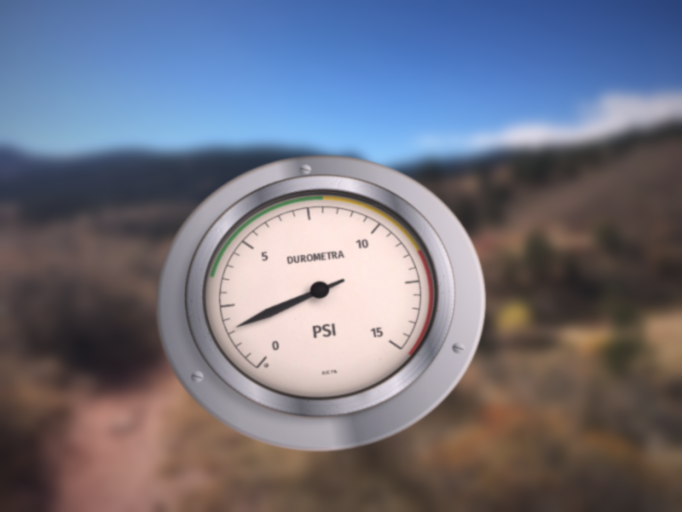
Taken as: 1.5
